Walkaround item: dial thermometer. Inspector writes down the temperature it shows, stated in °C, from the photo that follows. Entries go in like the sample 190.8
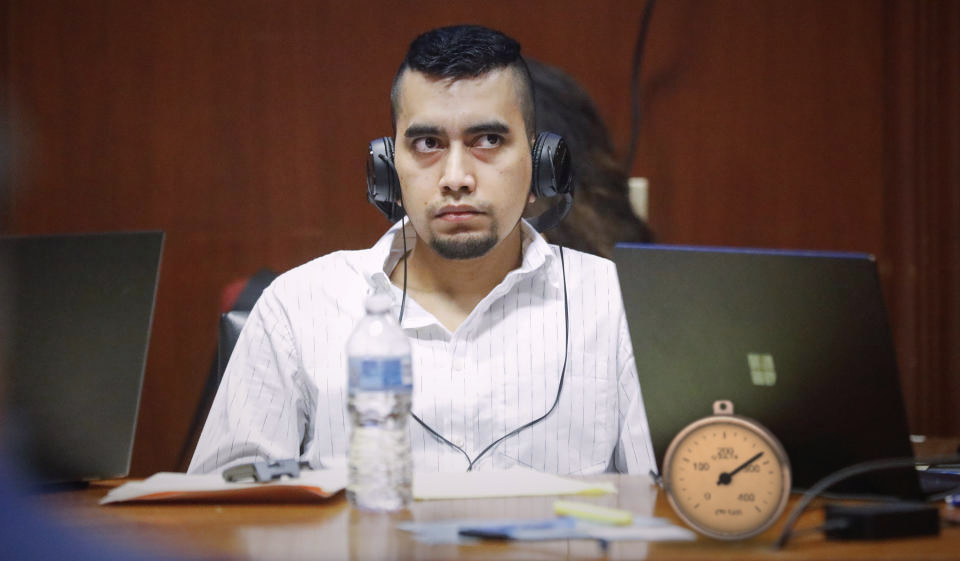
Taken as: 280
